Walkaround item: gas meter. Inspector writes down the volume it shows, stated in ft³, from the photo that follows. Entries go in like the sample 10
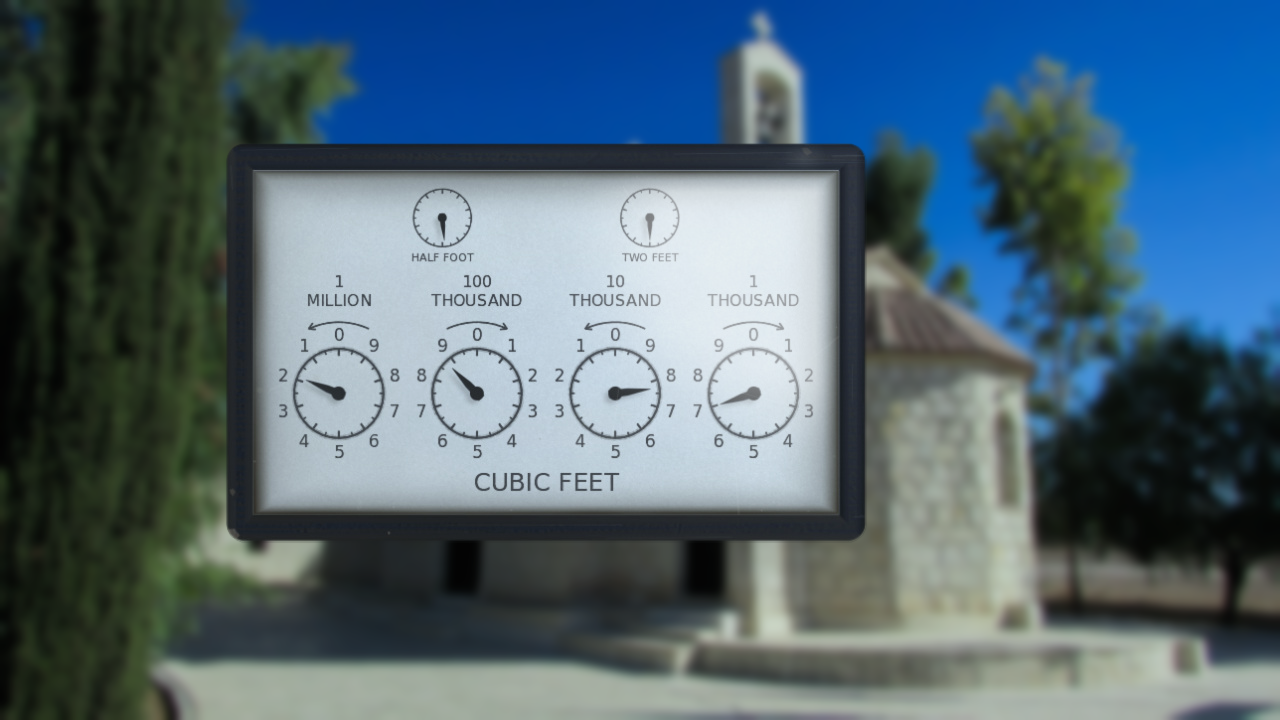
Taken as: 187700
